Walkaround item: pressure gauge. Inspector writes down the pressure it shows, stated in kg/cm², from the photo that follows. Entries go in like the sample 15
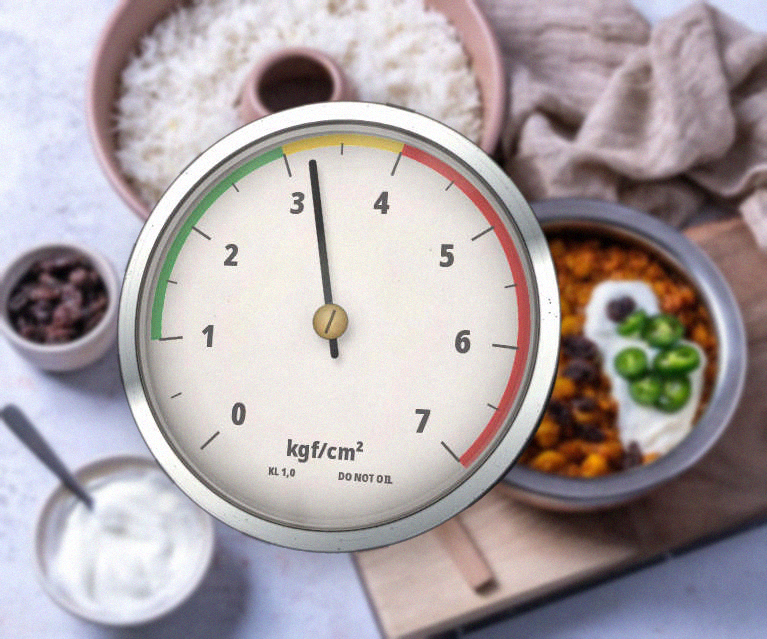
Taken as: 3.25
